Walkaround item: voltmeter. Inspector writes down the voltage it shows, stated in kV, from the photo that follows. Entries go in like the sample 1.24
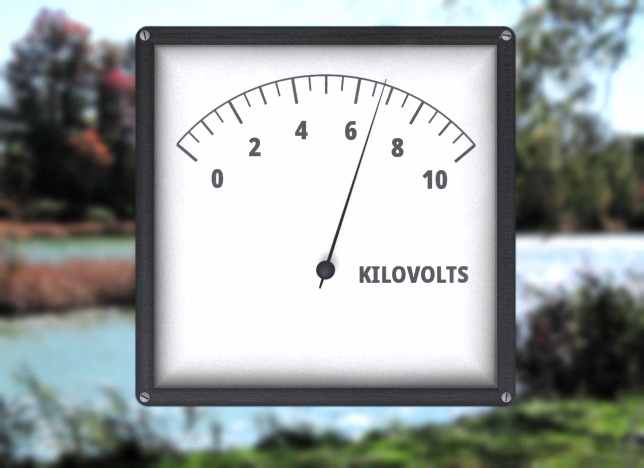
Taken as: 6.75
